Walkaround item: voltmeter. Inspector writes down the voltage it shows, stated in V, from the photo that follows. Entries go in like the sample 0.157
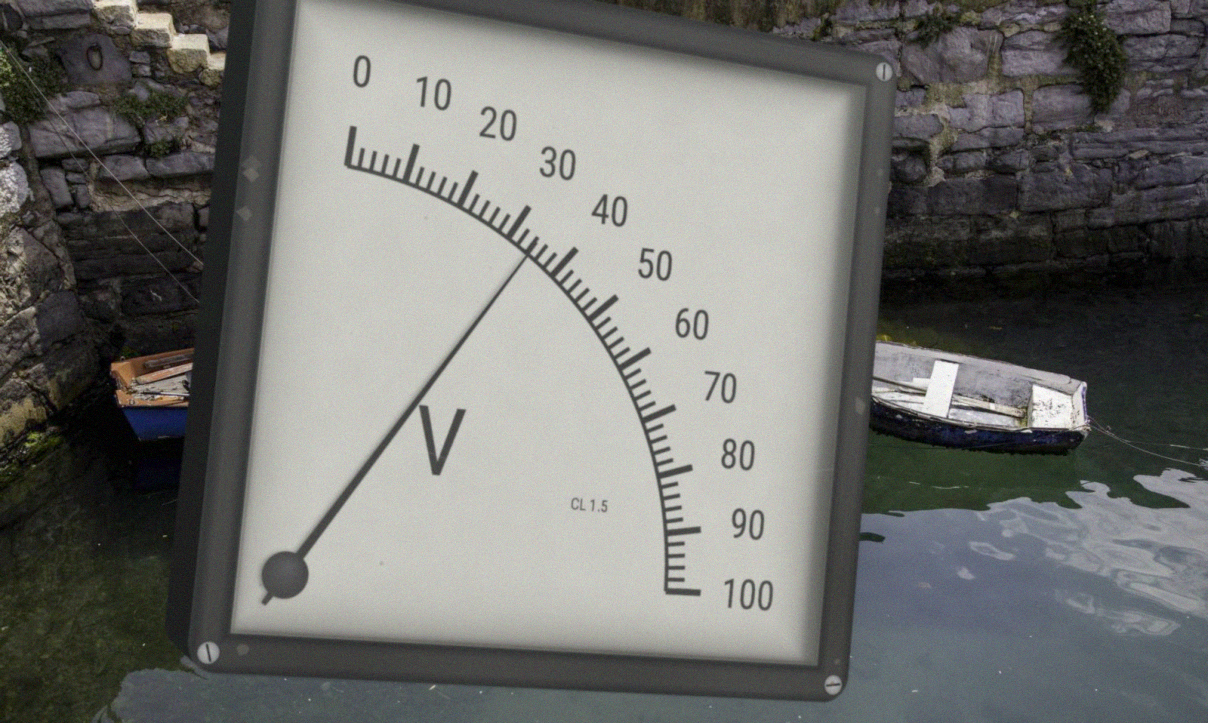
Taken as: 34
